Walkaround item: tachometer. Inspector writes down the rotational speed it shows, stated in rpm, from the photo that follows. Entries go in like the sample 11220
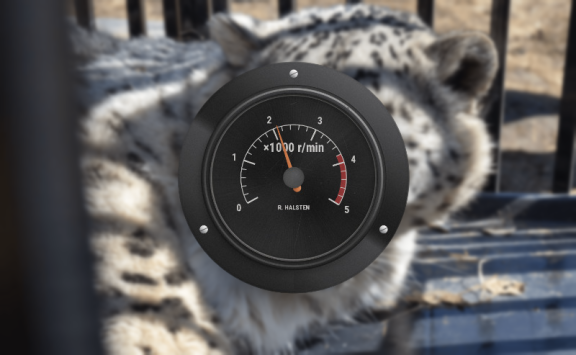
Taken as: 2100
